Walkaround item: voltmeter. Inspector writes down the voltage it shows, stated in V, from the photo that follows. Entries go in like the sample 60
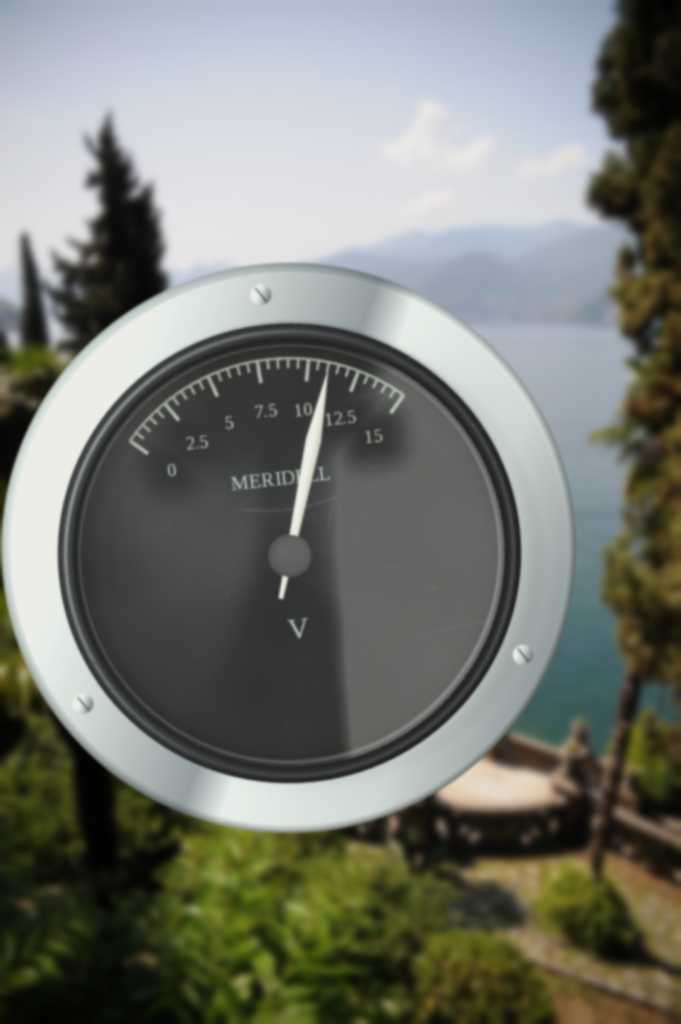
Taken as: 11
